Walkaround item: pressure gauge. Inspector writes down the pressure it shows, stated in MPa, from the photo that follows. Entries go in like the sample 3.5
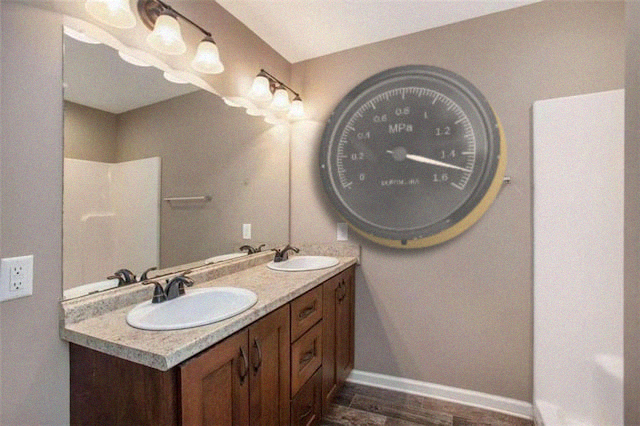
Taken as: 1.5
